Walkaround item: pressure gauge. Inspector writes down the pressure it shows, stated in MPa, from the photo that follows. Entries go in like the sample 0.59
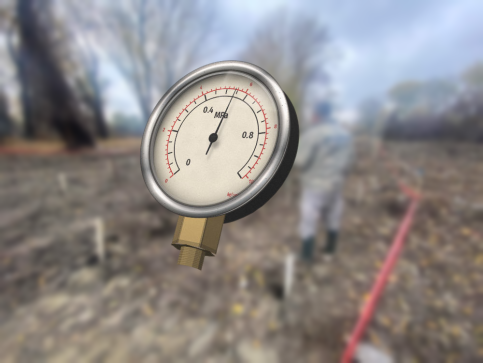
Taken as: 0.55
